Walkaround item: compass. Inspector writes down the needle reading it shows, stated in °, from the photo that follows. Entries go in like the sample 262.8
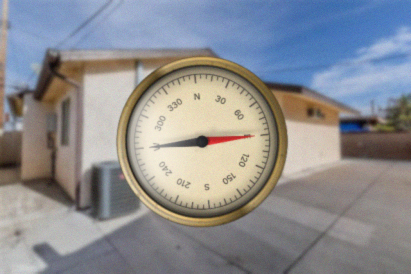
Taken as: 90
